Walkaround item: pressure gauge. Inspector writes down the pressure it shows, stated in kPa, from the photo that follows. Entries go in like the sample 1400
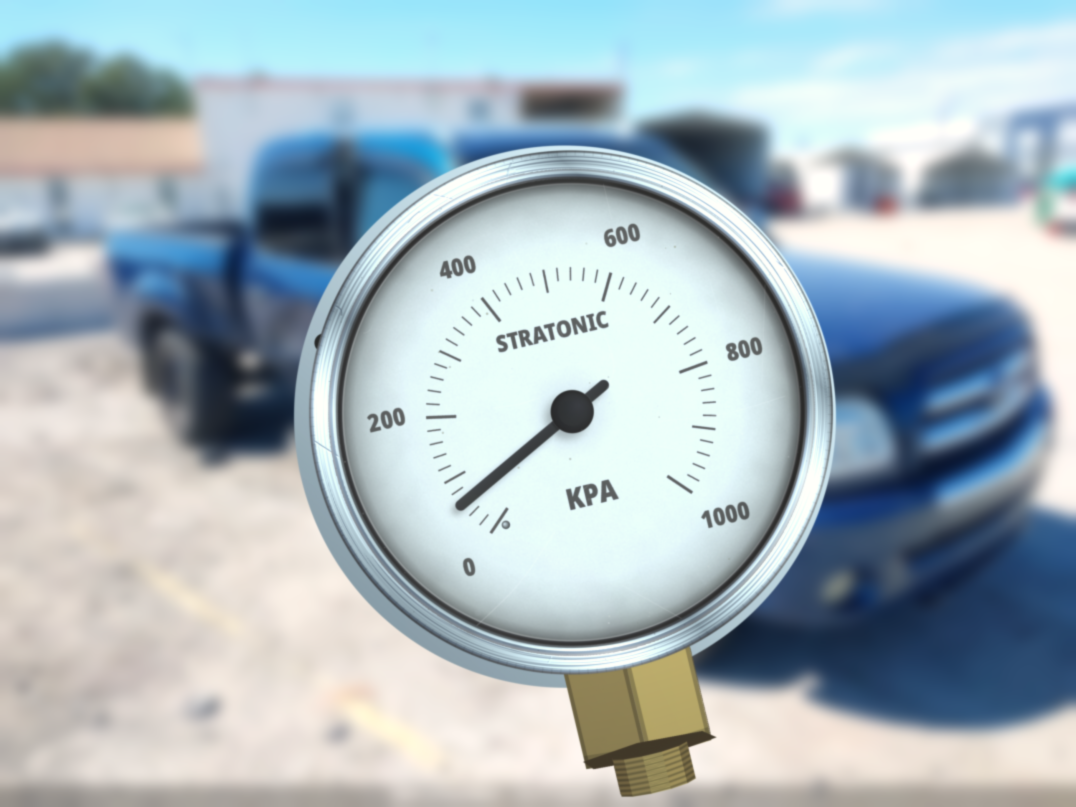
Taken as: 60
